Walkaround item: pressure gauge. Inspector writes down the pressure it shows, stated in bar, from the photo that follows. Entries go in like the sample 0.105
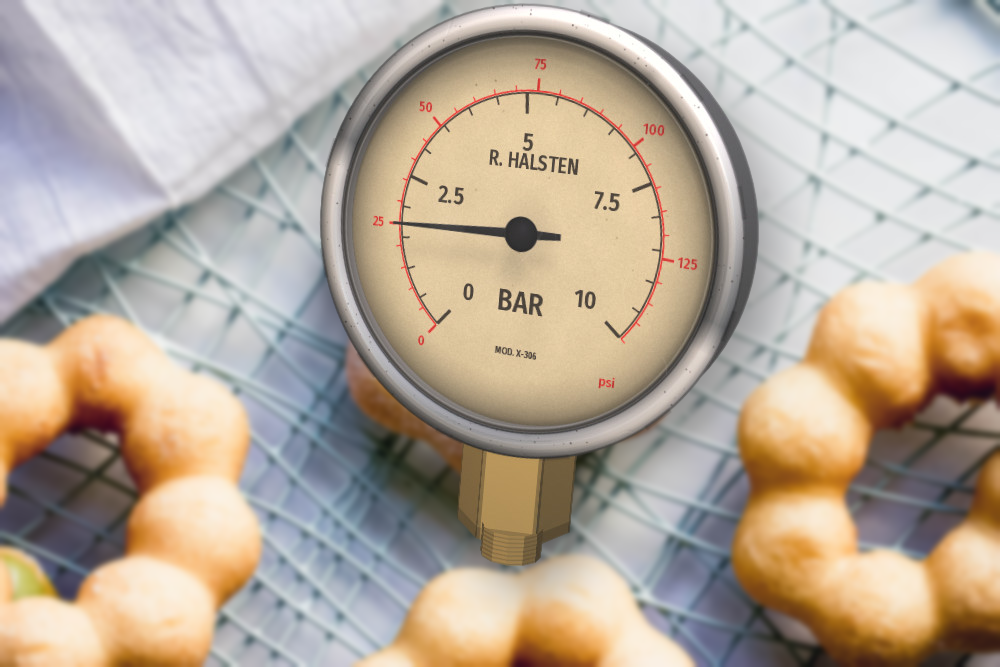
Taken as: 1.75
